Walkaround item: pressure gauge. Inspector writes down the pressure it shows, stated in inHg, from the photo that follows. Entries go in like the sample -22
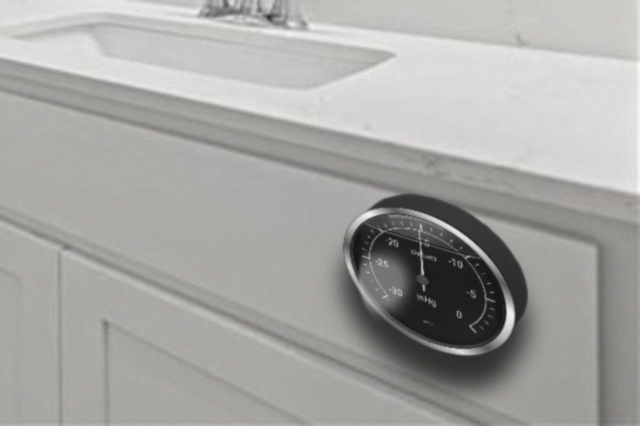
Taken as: -15
